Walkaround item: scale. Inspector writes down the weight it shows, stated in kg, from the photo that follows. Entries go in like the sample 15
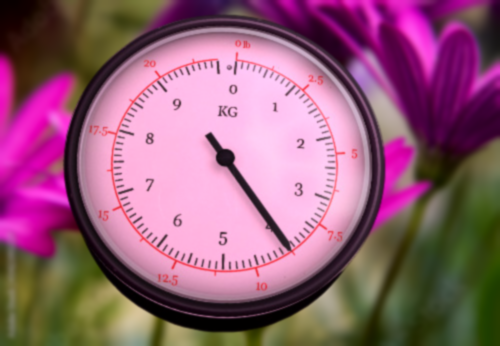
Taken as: 4
